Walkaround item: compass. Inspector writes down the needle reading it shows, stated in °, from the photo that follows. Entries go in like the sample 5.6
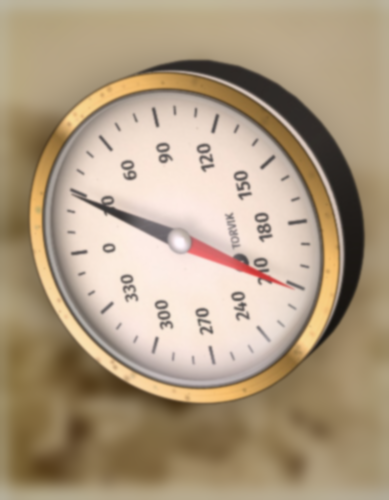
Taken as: 210
